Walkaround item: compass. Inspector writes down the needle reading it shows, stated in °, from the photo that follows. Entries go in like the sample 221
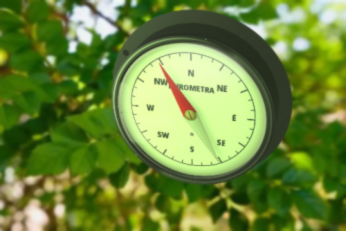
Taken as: 330
